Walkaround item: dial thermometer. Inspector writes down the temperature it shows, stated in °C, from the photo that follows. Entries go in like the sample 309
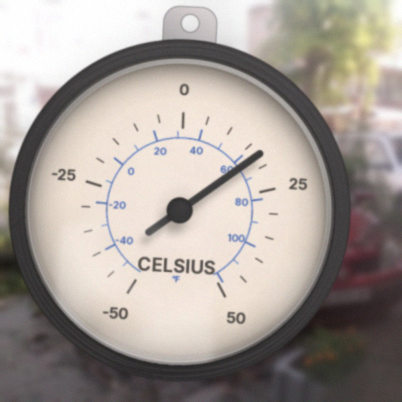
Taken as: 17.5
